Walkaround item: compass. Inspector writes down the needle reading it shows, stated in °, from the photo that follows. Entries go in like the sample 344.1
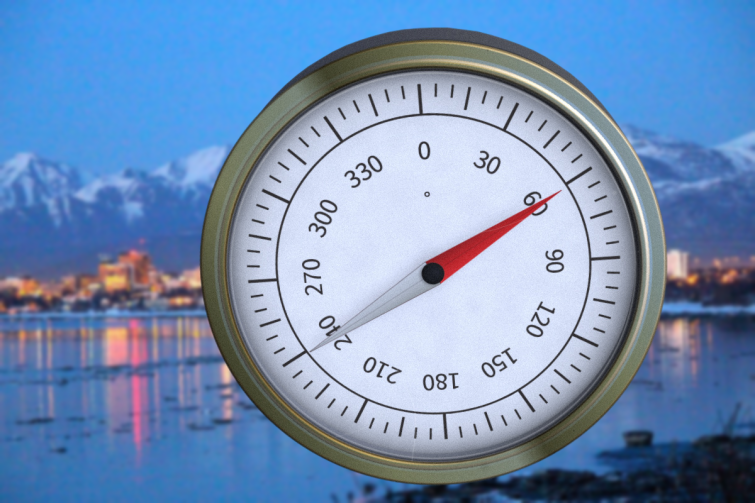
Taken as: 60
